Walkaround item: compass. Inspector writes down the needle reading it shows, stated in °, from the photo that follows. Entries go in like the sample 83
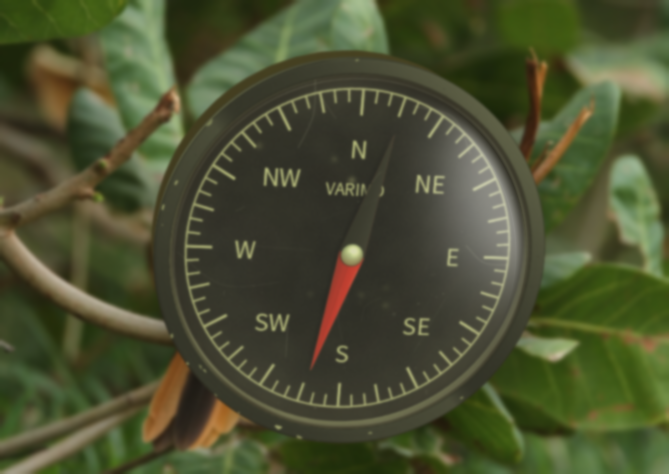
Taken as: 195
